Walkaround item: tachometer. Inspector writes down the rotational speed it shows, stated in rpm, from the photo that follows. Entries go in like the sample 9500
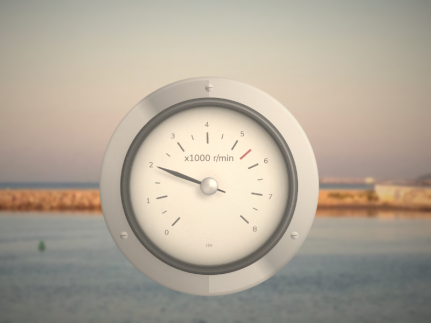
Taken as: 2000
